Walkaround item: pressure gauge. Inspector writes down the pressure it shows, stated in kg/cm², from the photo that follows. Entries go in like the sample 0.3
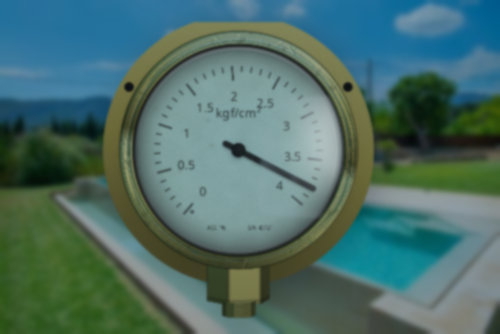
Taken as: 3.8
